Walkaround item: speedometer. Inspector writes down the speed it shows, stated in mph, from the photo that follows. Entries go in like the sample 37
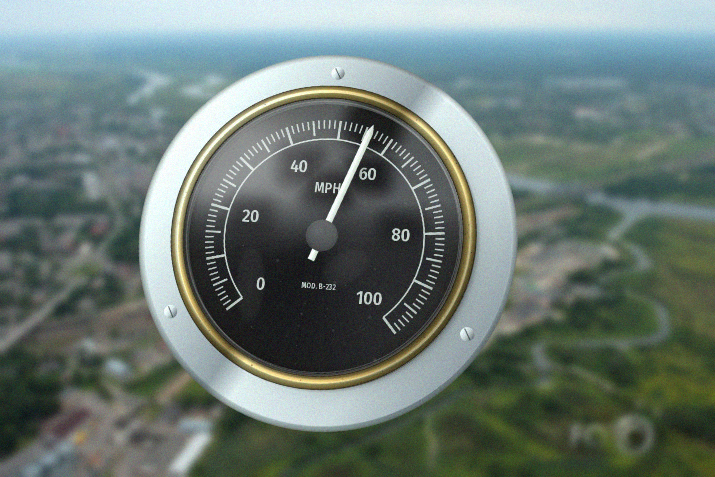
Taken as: 56
